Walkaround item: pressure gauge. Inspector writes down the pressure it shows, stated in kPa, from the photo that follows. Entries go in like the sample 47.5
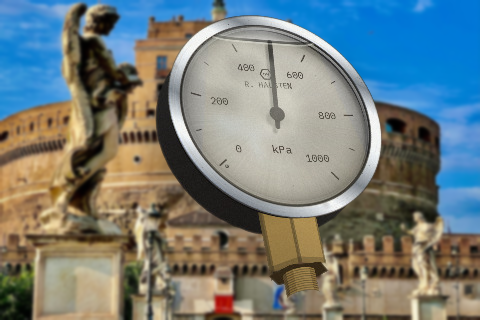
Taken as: 500
